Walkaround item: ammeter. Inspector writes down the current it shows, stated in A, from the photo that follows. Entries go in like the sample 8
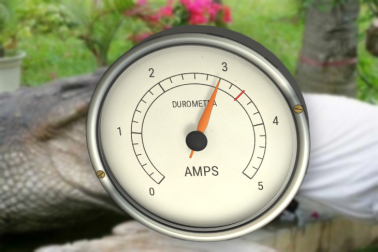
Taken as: 3
